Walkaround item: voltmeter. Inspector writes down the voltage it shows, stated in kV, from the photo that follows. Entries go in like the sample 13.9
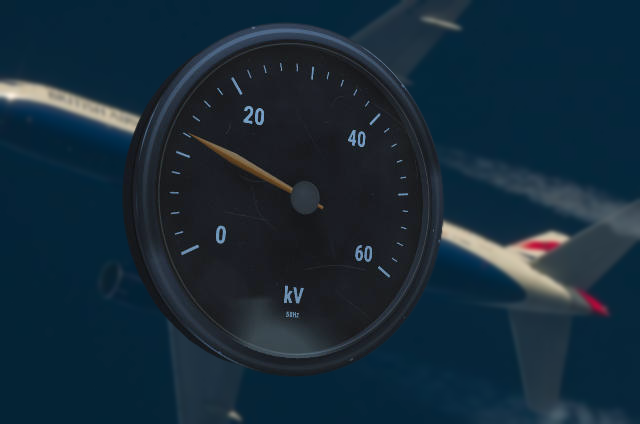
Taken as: 12
